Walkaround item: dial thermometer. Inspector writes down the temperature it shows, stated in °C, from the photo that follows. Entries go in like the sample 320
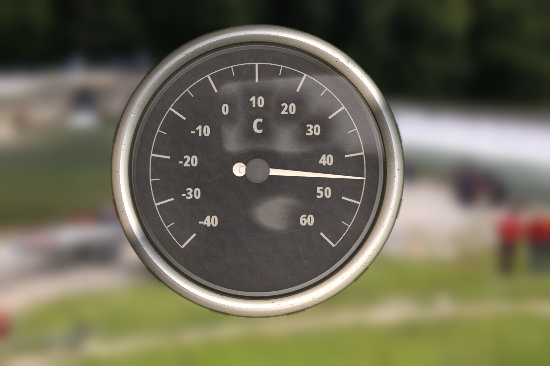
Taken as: 45
